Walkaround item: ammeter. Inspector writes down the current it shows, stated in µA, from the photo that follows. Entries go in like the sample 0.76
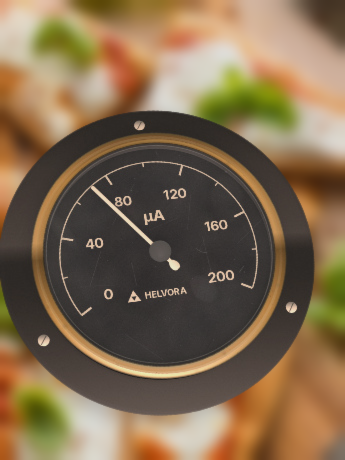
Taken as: 70
